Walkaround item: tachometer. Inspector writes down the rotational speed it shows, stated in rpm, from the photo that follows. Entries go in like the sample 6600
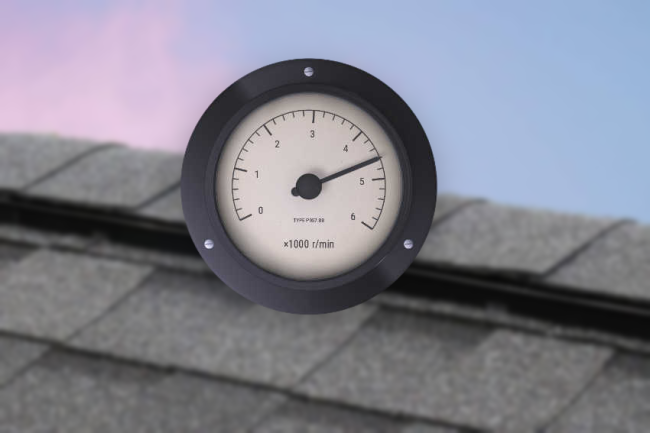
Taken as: 4600
